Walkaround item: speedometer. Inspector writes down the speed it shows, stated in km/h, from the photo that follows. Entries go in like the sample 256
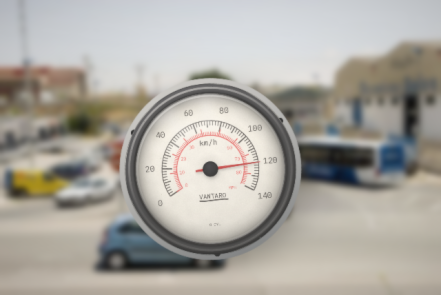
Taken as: 120
